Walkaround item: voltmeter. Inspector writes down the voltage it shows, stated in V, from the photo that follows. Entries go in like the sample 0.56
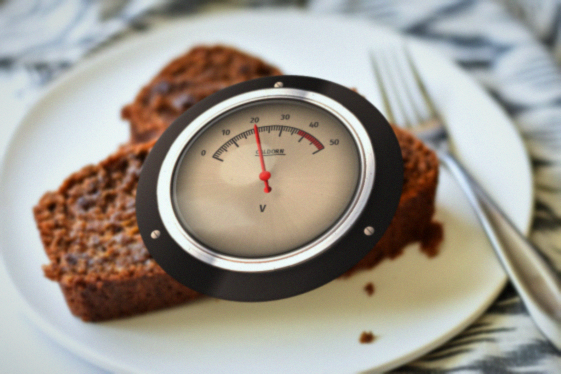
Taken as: 20
